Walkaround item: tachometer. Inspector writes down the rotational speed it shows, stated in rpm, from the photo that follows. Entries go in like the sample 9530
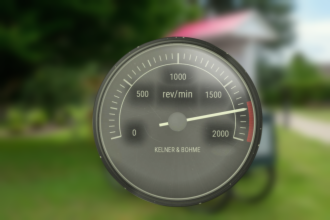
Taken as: 1750
